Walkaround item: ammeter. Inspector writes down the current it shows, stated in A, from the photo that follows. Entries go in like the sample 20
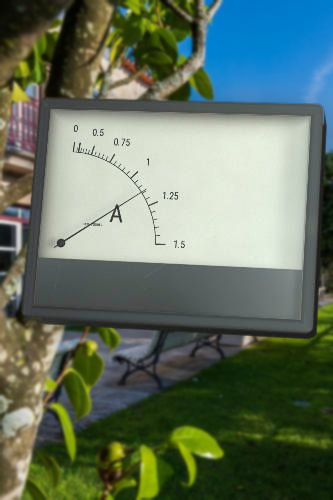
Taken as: 1.15
